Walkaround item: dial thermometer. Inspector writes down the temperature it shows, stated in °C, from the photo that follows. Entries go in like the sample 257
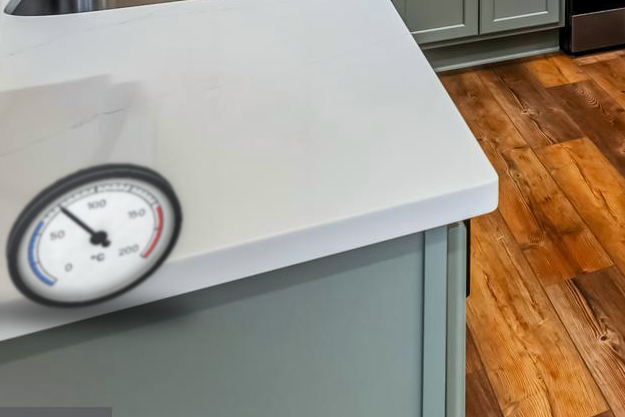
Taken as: 75
